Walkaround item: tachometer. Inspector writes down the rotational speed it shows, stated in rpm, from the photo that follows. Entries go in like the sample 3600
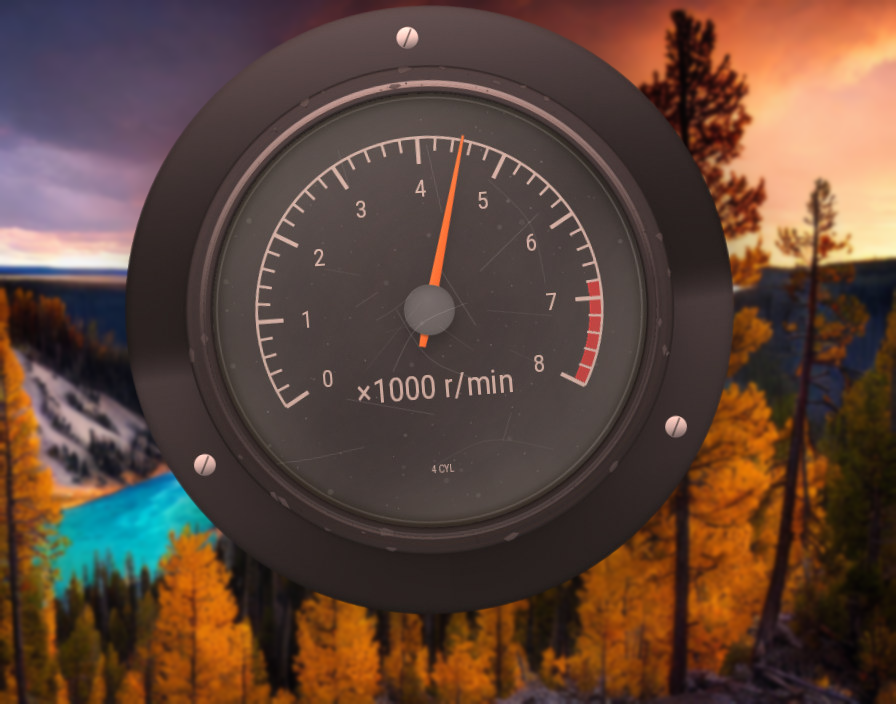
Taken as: 4500
